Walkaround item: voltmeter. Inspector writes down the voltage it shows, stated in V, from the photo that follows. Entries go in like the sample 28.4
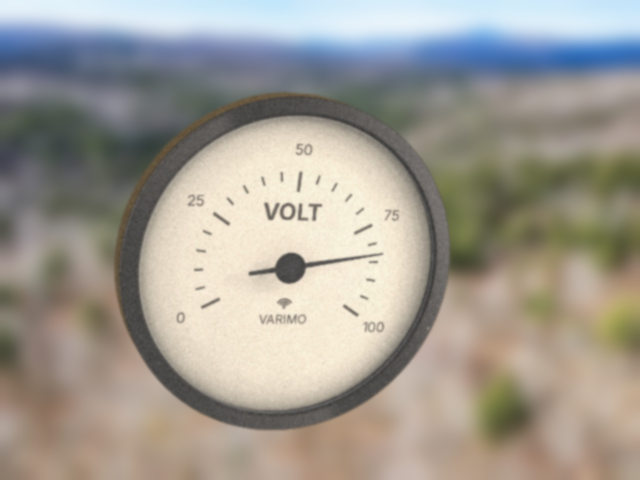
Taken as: 82.5
